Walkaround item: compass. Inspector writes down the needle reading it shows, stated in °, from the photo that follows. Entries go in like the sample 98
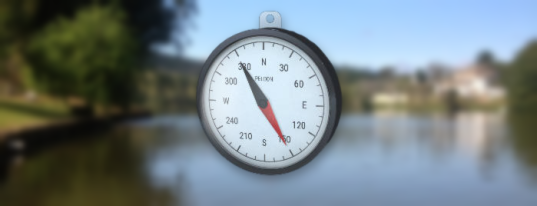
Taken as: 150
